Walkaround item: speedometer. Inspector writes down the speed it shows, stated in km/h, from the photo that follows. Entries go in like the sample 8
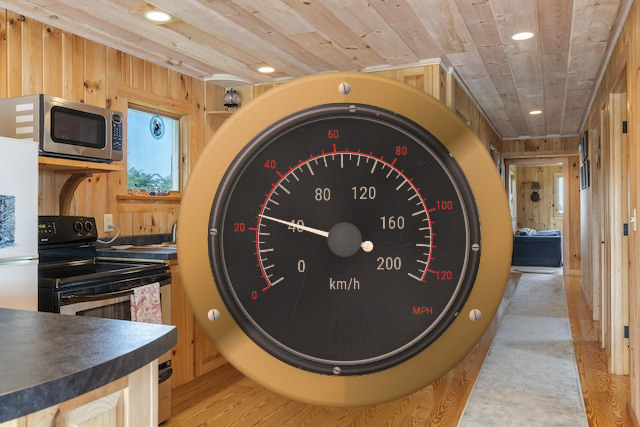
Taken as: 40
